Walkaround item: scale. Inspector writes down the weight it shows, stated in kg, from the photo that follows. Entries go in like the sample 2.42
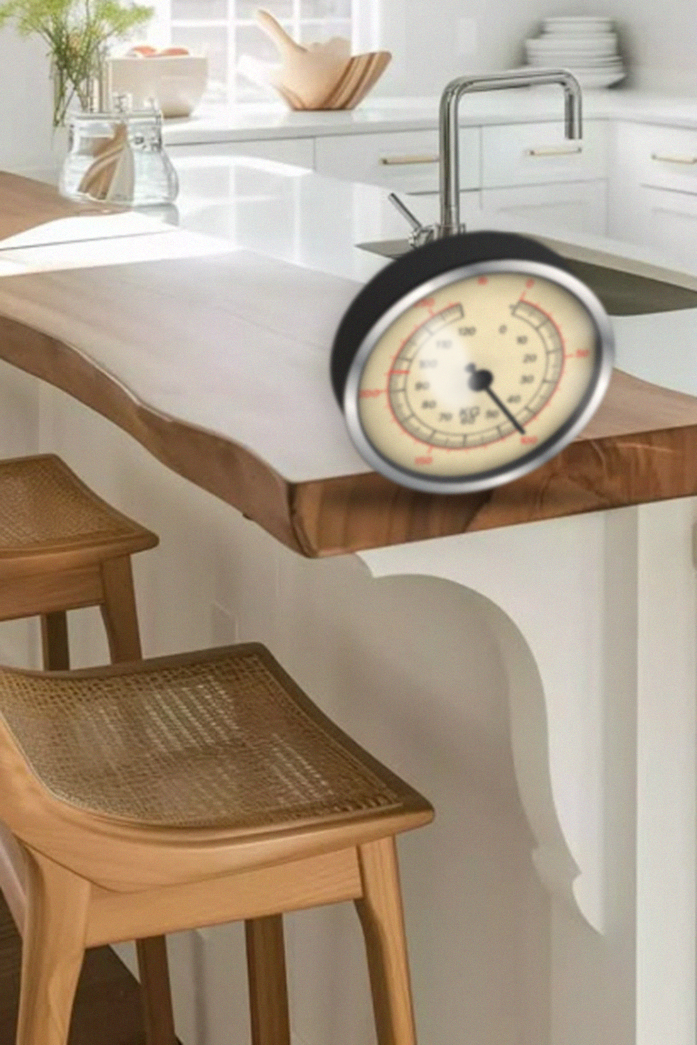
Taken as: 45
